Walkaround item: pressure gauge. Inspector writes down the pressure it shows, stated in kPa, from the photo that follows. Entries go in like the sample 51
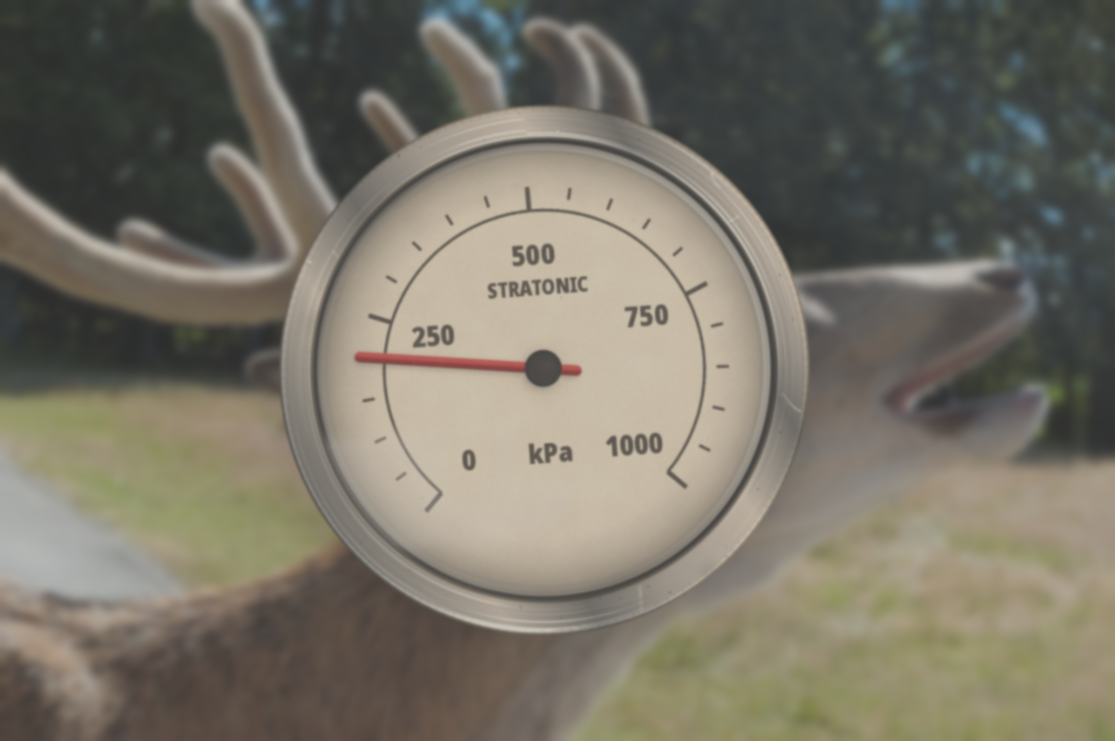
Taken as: 200
